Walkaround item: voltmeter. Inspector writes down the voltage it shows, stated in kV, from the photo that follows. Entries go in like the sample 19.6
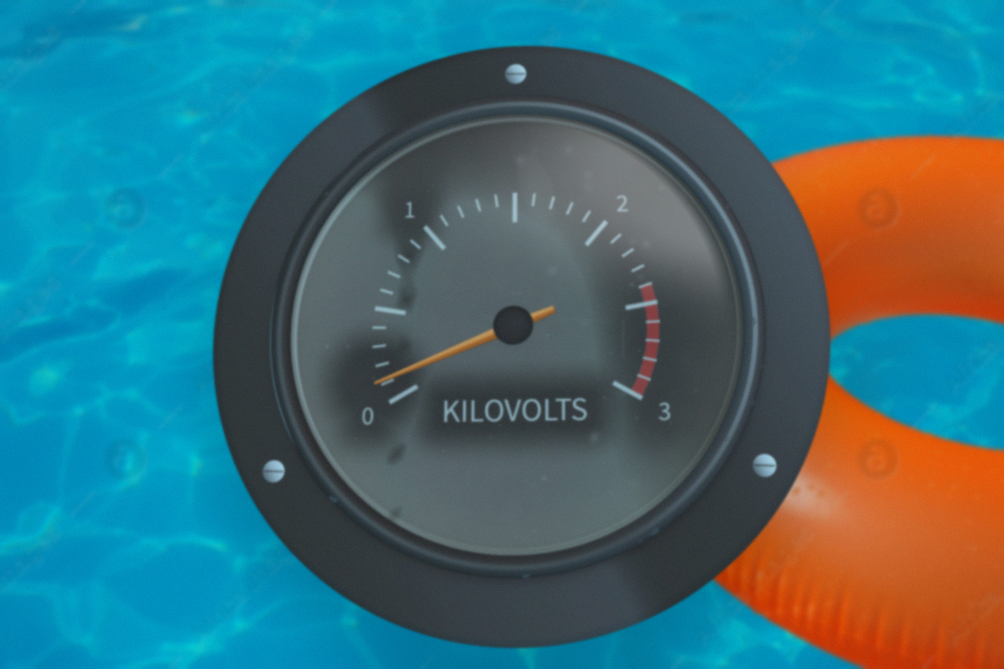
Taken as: 0.1
